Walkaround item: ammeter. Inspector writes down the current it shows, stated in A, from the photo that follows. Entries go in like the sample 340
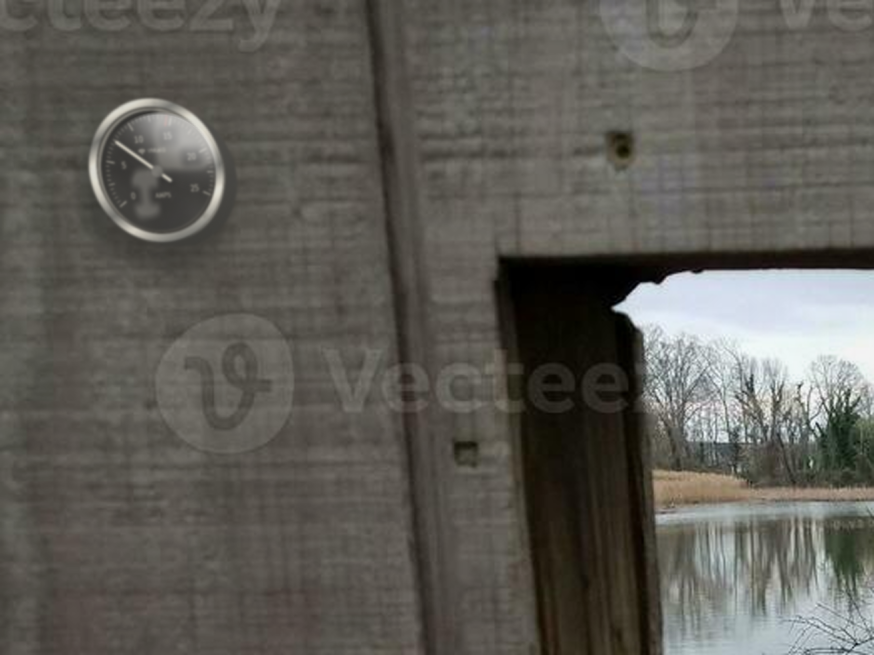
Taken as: 7.5
